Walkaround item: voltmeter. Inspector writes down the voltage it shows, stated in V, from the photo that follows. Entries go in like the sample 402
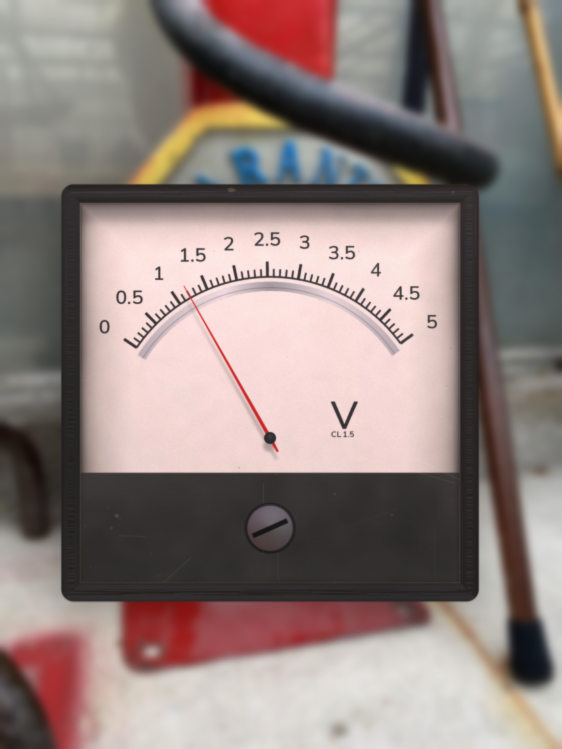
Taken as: 1.2
